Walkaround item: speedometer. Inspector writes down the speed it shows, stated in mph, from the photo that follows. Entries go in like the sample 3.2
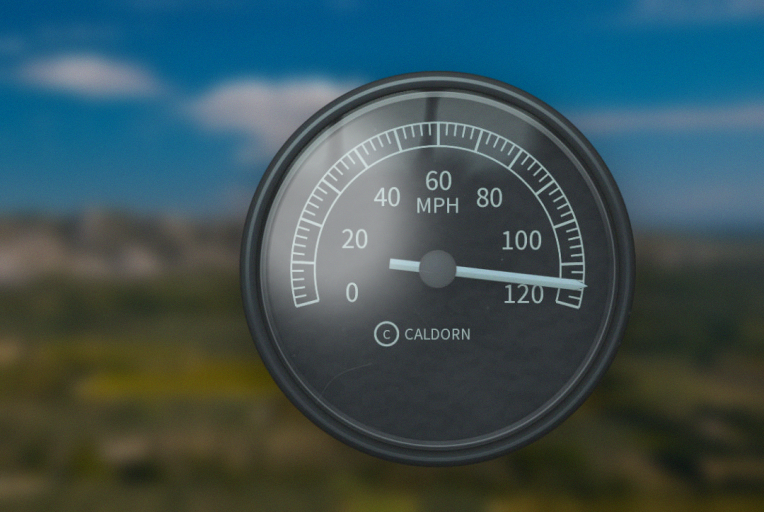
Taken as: 115
